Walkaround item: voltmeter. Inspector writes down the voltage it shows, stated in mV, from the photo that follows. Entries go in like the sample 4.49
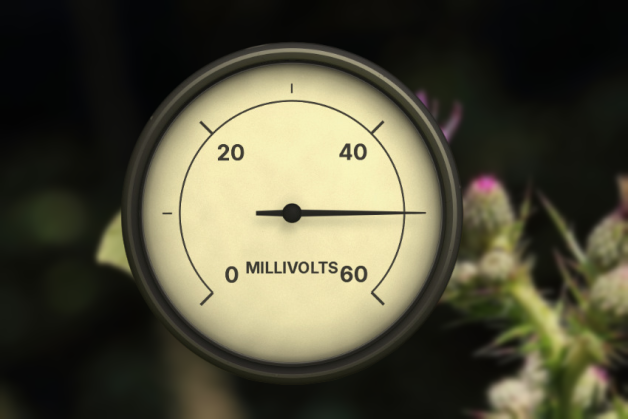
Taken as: 50
